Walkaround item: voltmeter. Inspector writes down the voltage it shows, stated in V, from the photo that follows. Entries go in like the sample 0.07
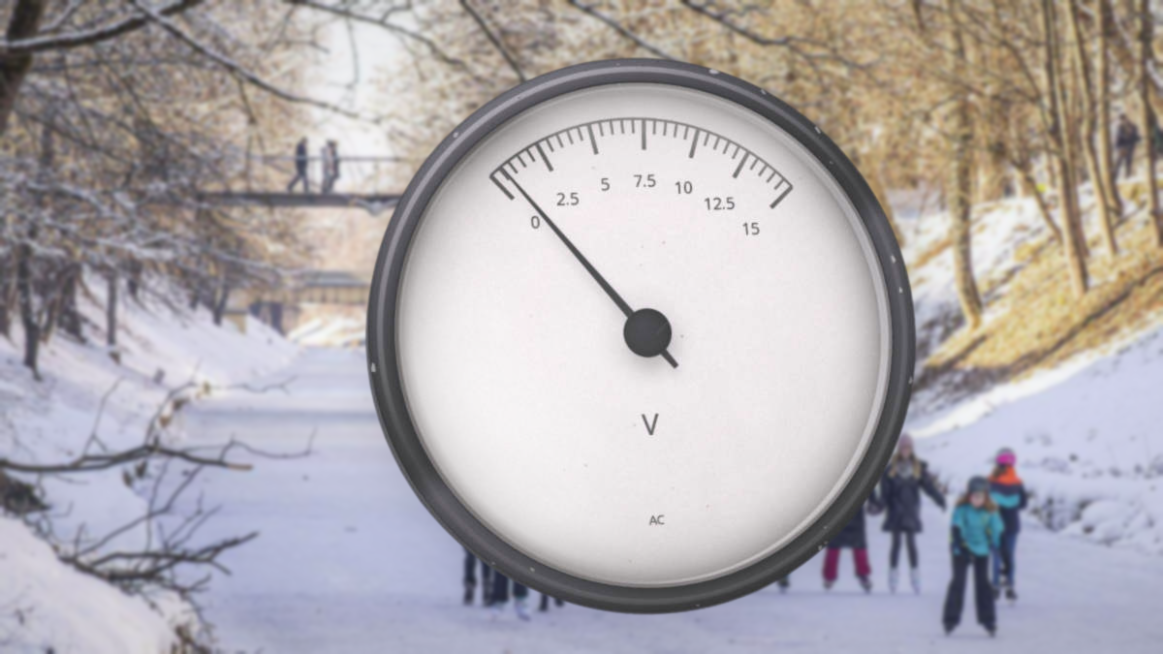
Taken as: 0.5
